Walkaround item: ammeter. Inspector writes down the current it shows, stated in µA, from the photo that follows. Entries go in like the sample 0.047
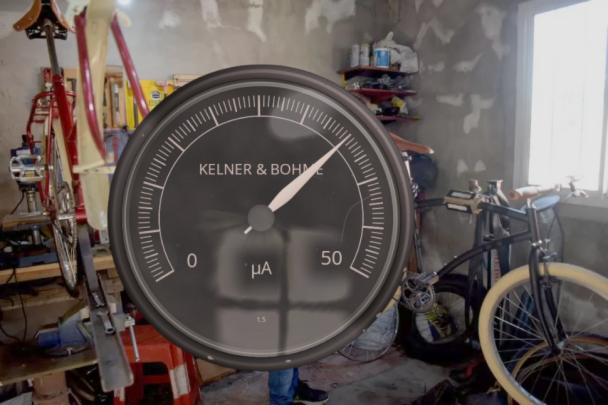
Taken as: 35
